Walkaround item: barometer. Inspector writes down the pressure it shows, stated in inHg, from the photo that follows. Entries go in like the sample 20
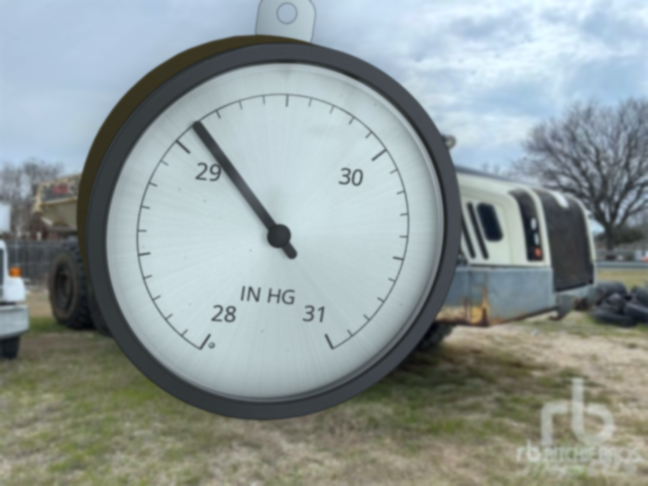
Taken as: 29.1
